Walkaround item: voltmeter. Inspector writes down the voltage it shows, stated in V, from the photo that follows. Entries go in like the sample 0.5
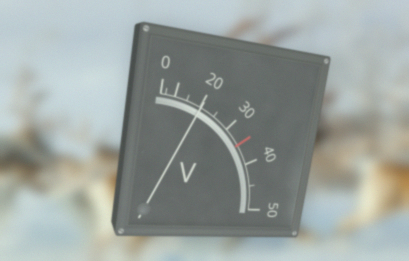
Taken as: 20
